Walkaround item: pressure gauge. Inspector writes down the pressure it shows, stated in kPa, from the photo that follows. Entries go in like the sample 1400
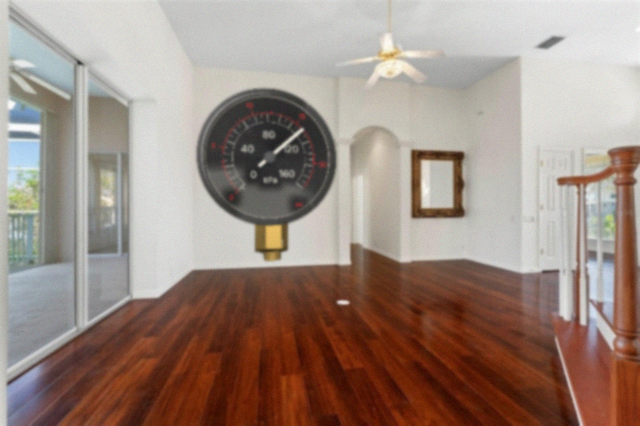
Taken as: 110
